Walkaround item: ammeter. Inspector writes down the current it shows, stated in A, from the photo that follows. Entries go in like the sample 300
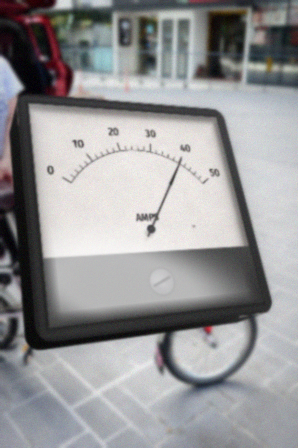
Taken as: 40
